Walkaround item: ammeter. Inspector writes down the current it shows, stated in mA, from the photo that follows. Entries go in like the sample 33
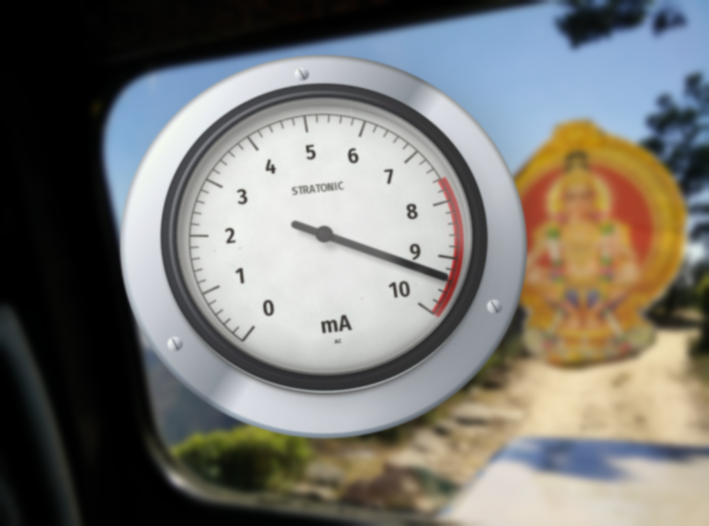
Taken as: 9.4
